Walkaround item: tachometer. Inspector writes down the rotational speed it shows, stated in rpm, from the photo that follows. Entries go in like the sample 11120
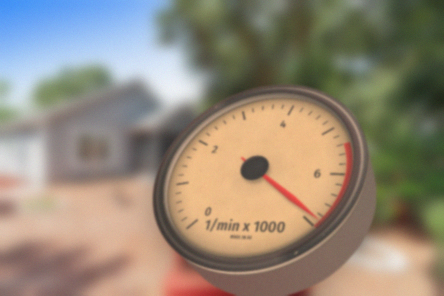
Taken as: 6900
